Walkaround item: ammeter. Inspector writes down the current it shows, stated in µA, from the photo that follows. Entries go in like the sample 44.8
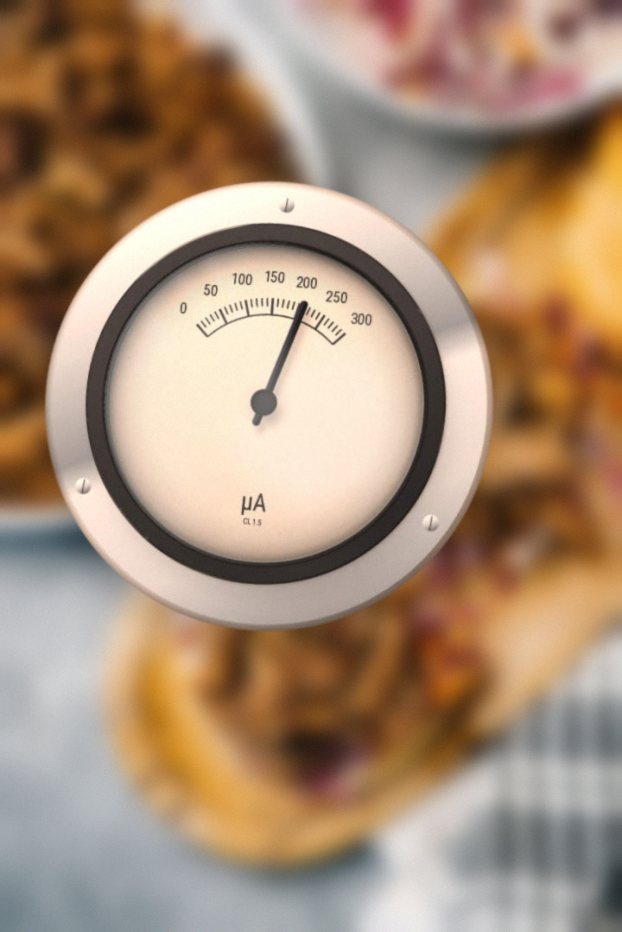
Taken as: 210
